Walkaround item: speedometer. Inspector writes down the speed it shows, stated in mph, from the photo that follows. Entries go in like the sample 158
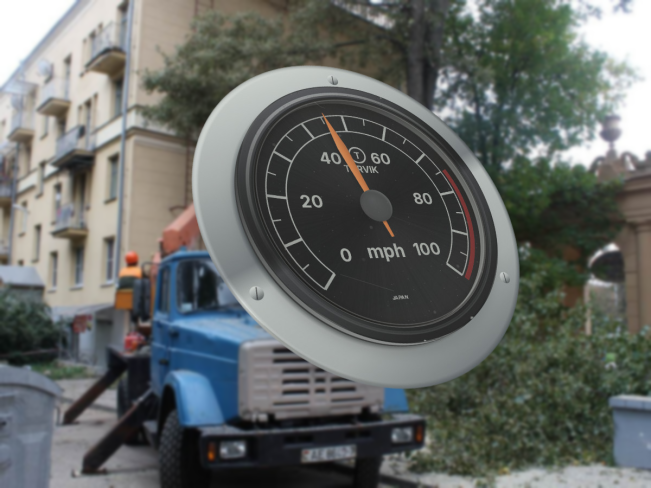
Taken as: 45
